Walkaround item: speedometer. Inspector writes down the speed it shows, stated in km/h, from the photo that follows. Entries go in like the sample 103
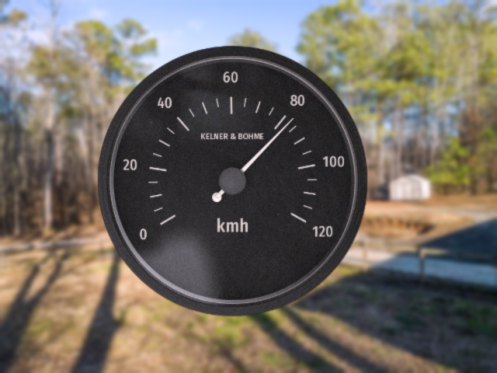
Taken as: 82.5
